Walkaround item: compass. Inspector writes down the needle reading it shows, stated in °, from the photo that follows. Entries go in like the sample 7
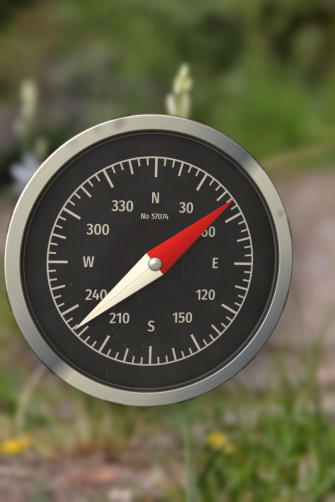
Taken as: 50
